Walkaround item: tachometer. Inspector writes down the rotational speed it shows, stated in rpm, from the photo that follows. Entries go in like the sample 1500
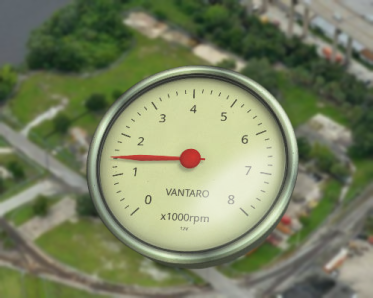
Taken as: 1400
